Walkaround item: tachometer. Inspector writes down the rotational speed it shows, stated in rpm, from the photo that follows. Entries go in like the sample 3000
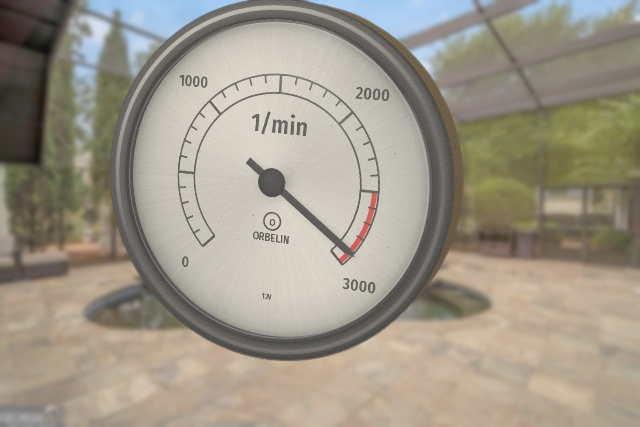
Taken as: 2900
